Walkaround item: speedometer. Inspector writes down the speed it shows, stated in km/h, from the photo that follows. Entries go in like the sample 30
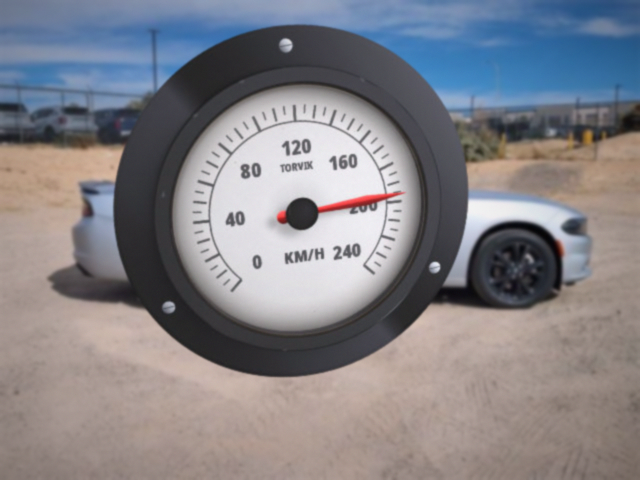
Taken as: 195
